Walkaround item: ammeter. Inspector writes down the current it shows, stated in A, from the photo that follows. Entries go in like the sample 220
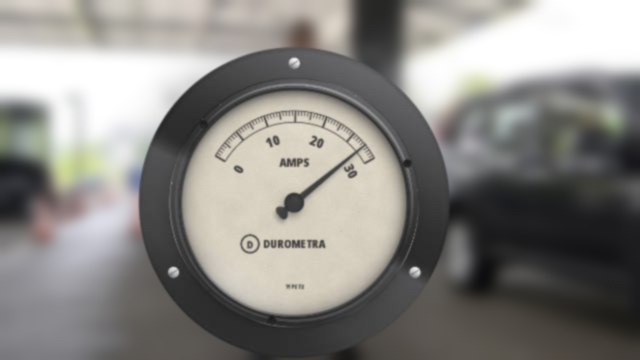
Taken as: 27.5
